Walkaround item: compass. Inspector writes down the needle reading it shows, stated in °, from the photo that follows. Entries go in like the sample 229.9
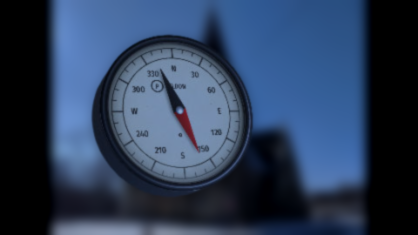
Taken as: 160
